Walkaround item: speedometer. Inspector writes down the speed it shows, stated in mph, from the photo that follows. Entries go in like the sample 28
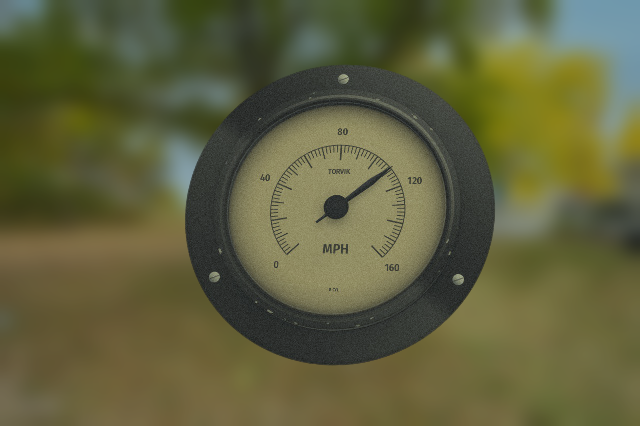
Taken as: 110
